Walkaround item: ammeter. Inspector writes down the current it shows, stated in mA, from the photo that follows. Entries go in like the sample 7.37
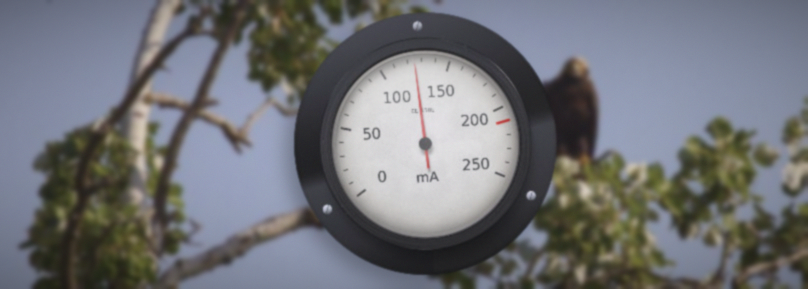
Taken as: 125
